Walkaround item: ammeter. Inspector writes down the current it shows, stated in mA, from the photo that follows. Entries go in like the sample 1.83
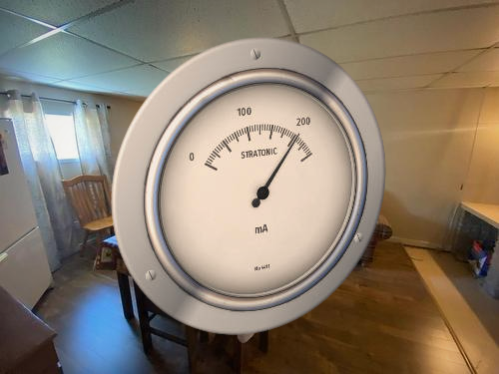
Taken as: 200
